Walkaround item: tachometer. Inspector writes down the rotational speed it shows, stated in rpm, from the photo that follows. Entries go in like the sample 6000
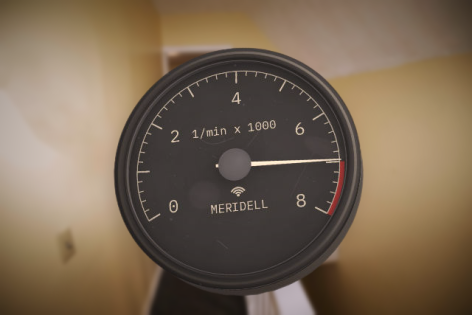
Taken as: 7000
